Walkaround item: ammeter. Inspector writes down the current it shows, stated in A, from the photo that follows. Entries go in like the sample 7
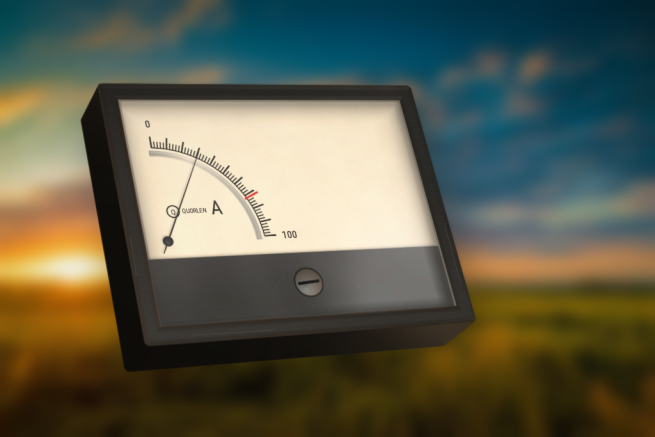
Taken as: 30
